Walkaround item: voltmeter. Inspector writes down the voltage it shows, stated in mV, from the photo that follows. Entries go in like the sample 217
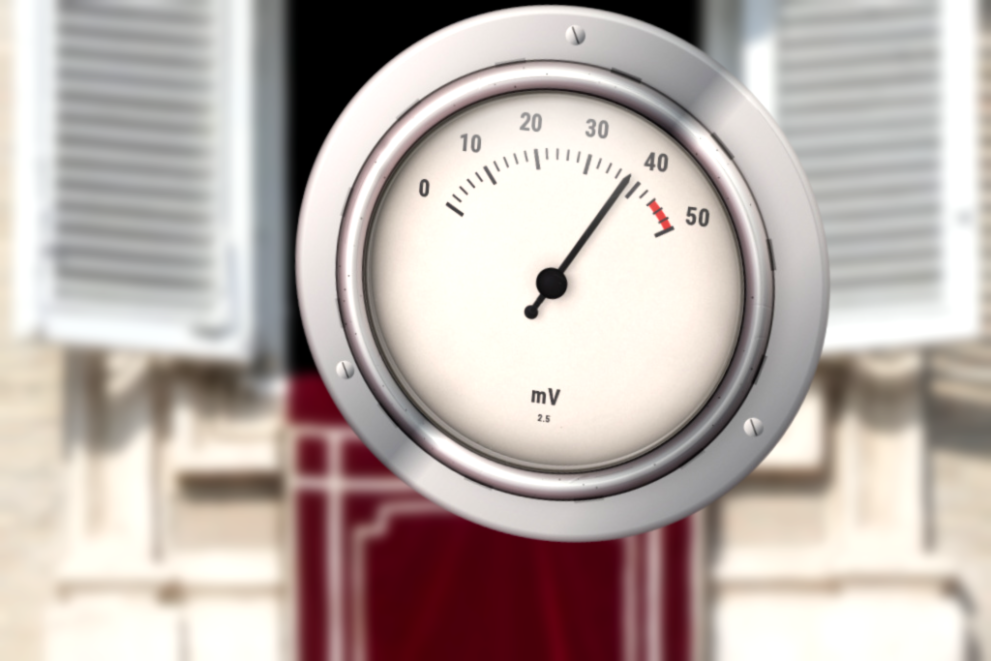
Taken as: 38
